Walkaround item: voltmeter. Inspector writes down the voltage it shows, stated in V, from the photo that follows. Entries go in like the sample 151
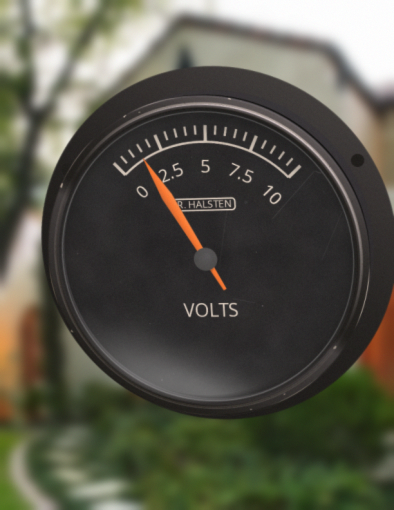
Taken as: 1.5
